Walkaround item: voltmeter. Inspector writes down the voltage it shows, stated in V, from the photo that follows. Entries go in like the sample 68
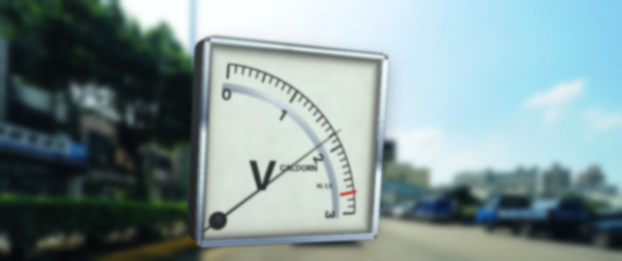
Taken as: 1.8
